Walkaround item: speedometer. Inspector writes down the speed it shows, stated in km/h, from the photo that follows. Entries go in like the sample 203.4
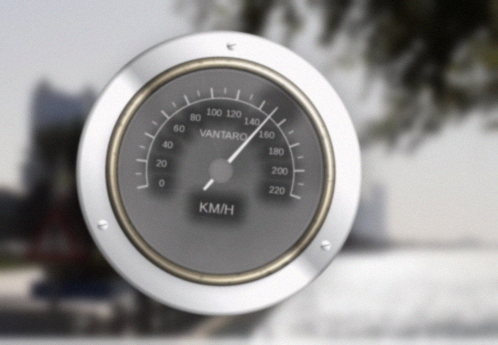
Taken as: 150
